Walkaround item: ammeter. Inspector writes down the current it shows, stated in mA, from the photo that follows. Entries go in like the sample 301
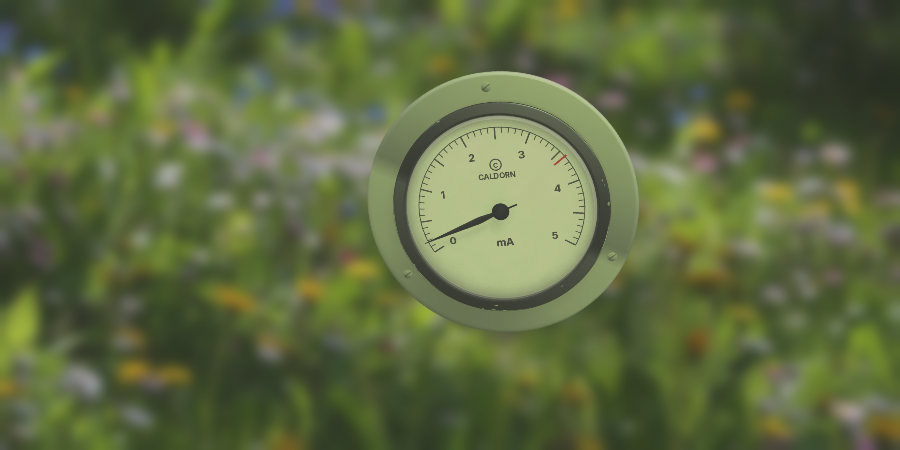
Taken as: 0.2
